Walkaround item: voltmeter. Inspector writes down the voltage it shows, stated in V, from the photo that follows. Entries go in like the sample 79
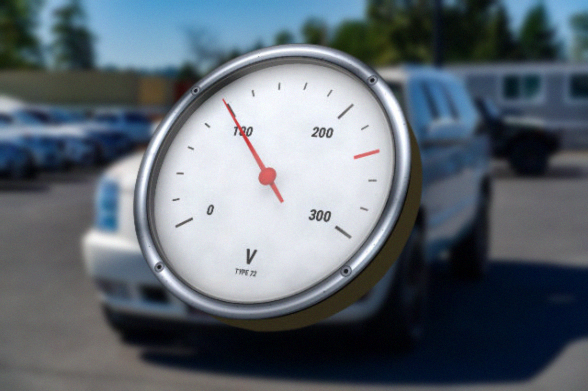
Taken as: 100
